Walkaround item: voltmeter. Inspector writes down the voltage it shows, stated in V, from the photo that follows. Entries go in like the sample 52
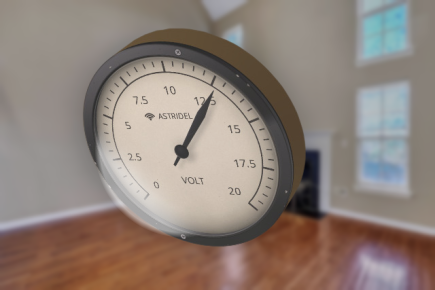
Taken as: 12.75
